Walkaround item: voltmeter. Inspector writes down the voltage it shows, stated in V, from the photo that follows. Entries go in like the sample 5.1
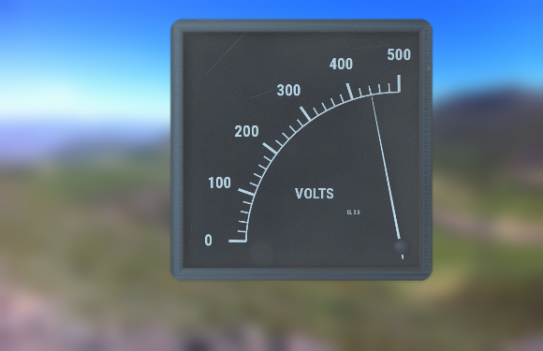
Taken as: 440
